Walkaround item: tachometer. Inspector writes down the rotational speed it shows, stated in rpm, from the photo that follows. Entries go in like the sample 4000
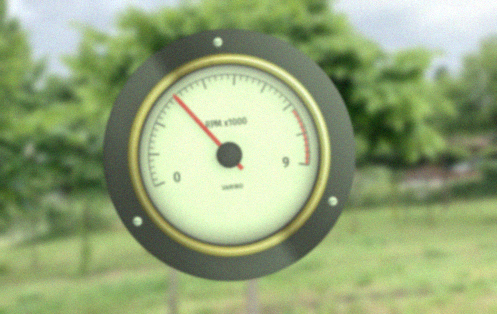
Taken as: 3000
